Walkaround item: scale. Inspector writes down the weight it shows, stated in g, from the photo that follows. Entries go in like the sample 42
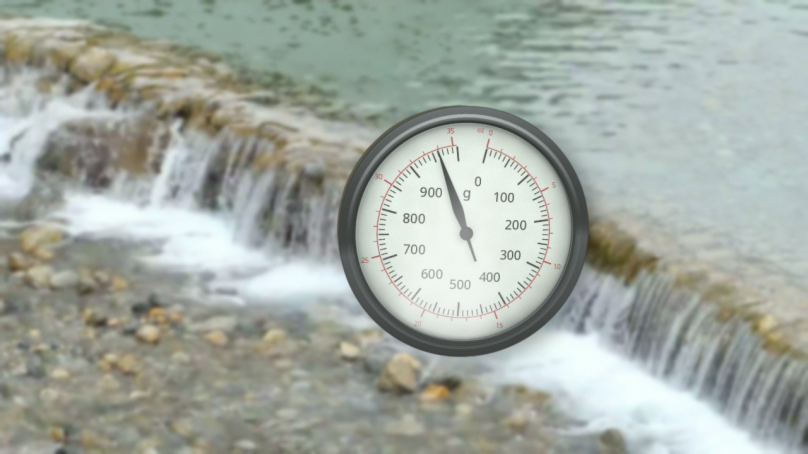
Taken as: 960
